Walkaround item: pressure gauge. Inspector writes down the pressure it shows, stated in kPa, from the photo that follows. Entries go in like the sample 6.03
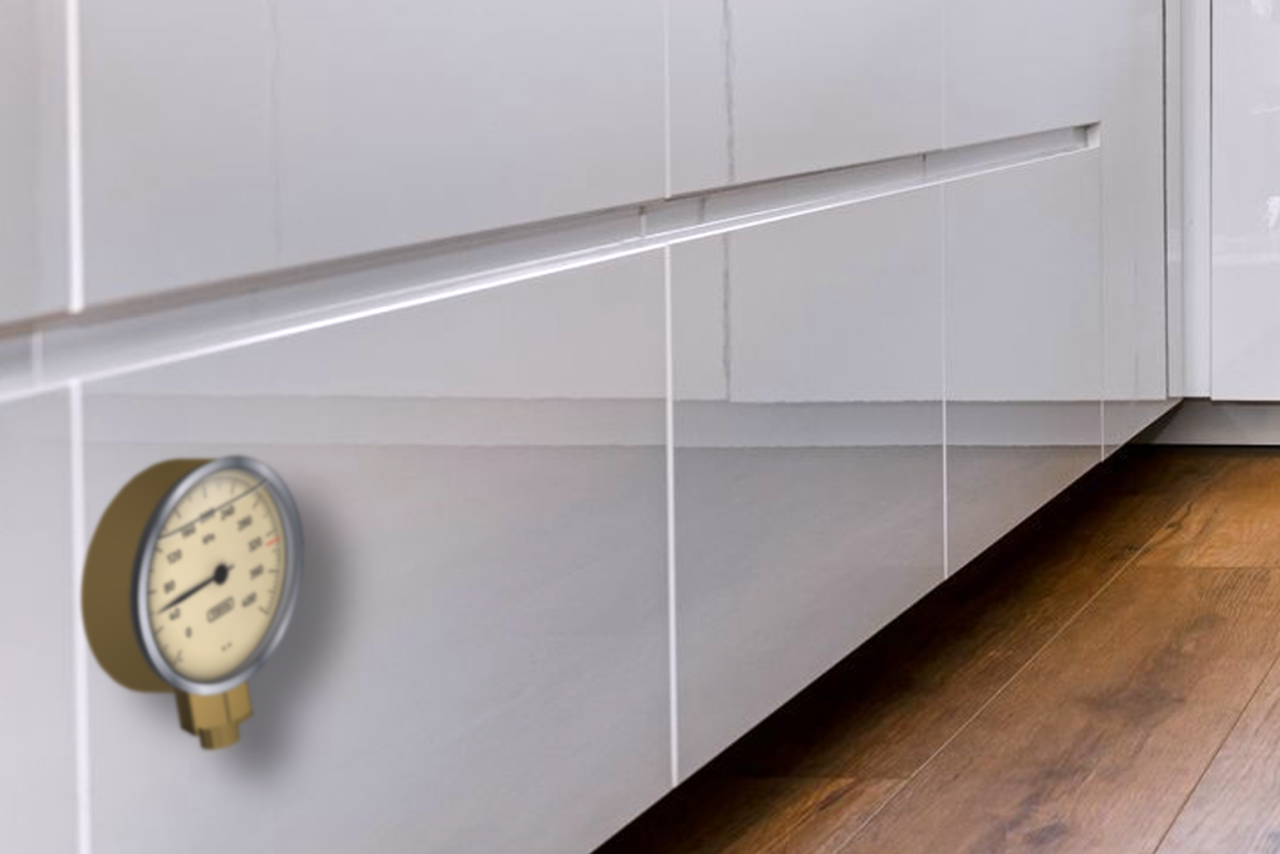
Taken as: 60
